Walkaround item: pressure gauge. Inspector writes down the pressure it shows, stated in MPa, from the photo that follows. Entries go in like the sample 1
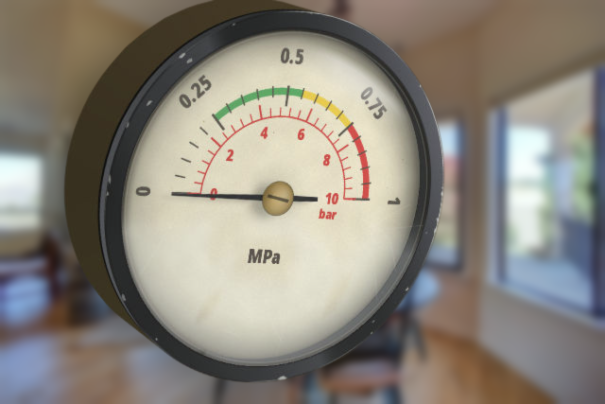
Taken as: 0
